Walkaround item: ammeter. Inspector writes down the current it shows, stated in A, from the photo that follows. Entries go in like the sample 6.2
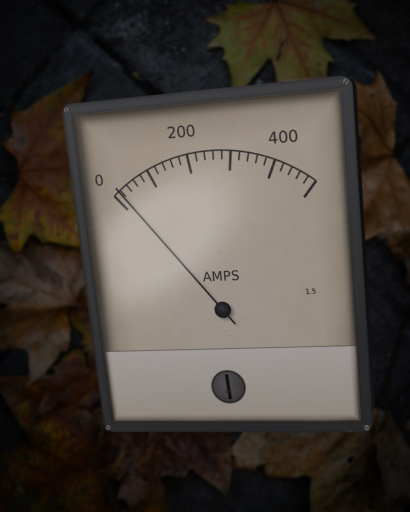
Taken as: 20
